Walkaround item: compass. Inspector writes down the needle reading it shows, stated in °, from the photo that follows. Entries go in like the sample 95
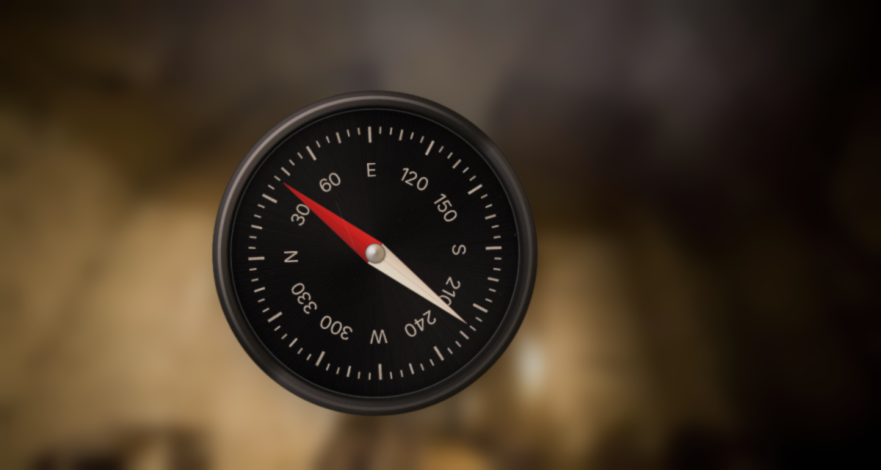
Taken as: 40
